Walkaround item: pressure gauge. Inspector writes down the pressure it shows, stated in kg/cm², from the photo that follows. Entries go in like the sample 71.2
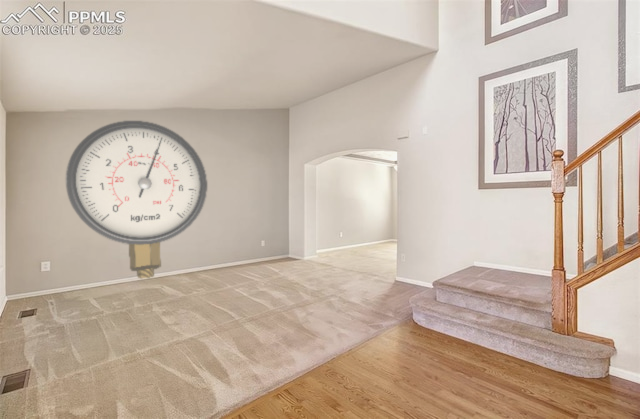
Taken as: 4
